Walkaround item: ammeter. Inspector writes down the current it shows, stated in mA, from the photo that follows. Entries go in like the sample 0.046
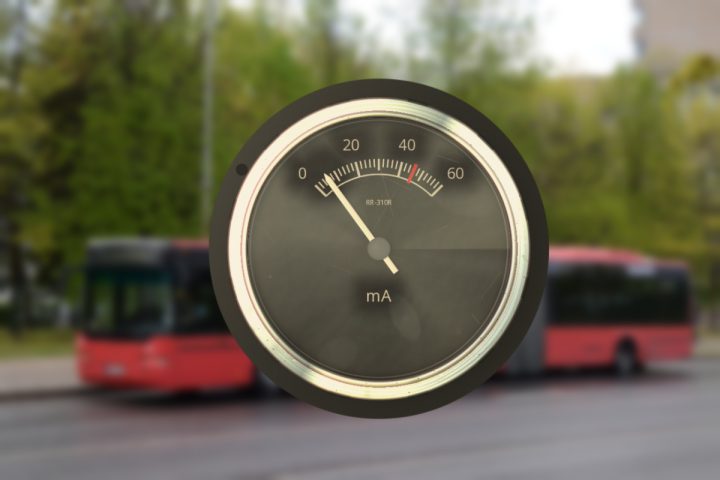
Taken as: 6
